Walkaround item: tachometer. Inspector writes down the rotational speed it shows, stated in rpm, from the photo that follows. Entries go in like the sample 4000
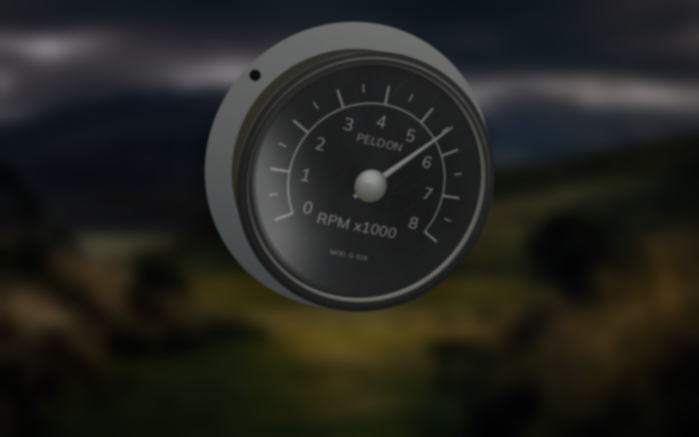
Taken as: 5500
